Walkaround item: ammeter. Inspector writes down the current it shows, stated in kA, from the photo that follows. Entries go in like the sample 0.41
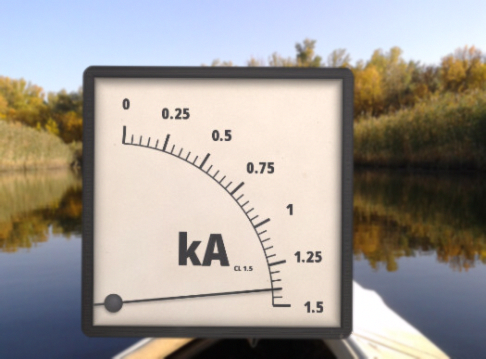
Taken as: 1.4
